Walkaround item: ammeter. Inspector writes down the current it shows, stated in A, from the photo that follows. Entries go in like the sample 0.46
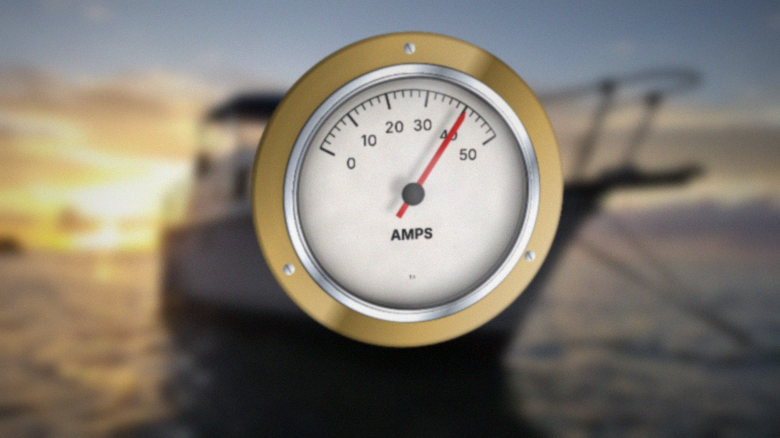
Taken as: 40
